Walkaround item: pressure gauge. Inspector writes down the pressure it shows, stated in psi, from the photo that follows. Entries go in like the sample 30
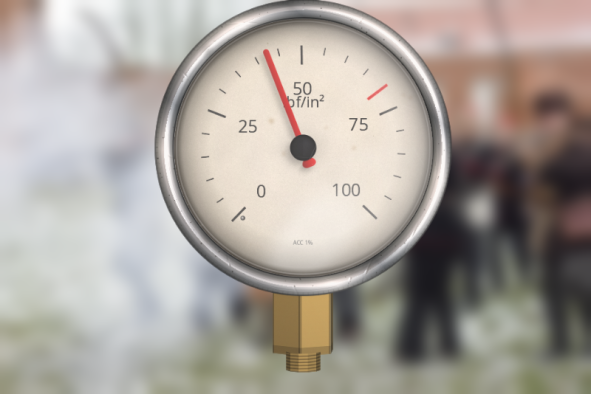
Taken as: 42.5
